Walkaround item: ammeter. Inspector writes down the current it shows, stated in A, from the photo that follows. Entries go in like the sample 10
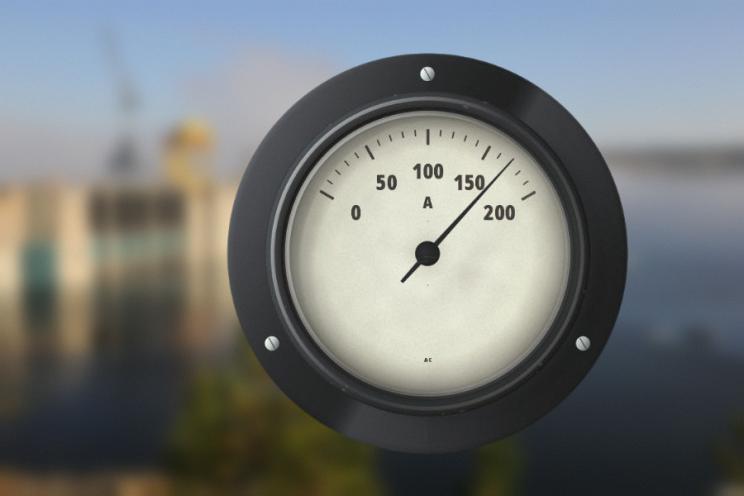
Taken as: 170
